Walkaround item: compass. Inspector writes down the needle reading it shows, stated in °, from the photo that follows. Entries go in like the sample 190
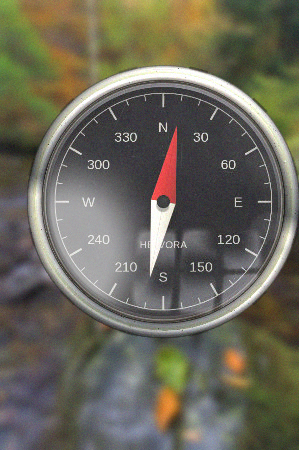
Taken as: 10
